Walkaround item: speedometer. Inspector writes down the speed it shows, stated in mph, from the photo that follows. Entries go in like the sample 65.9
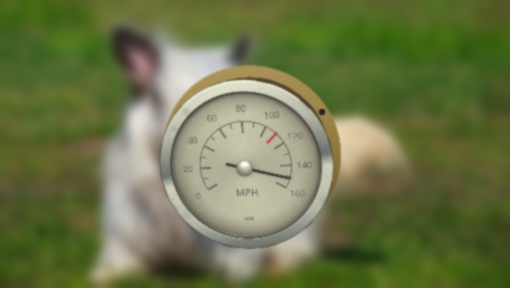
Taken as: 150
